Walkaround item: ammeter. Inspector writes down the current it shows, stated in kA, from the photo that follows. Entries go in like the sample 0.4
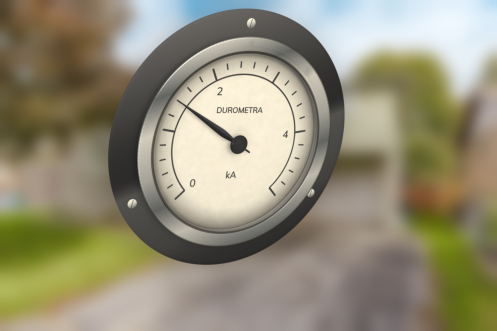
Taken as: 1.4
